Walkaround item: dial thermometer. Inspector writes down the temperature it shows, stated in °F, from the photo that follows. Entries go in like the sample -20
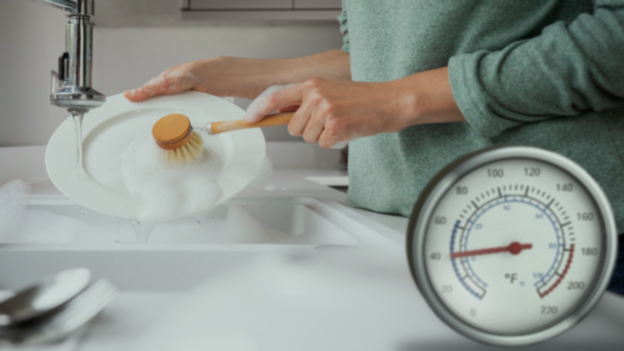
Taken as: 40
